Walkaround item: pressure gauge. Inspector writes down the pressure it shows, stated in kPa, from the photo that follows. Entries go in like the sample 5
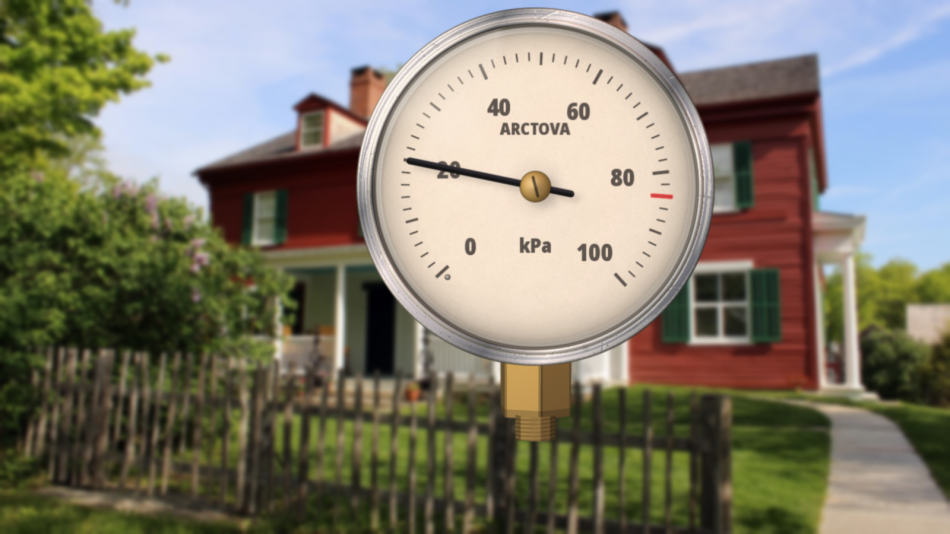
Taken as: 20
